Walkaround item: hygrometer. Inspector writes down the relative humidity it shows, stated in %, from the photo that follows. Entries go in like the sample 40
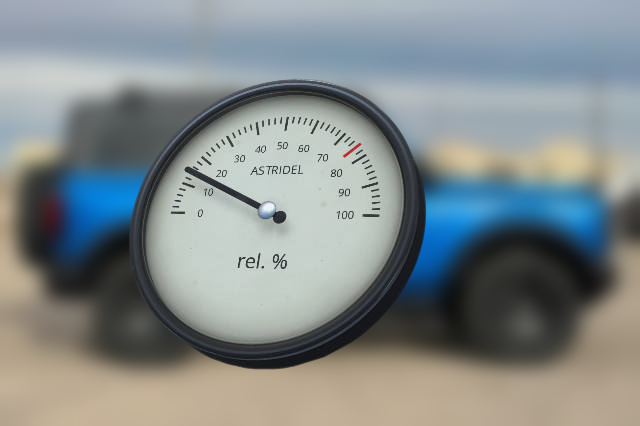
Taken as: 14
